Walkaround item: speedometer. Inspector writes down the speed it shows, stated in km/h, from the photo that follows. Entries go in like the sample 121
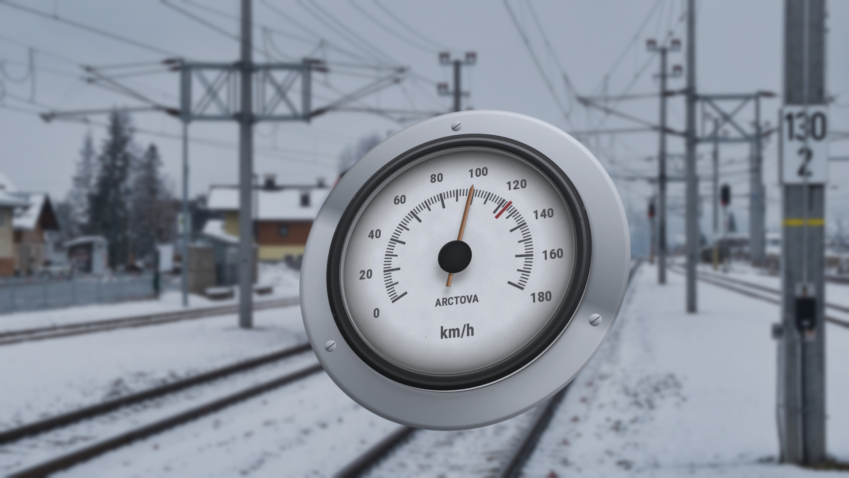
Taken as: 100
